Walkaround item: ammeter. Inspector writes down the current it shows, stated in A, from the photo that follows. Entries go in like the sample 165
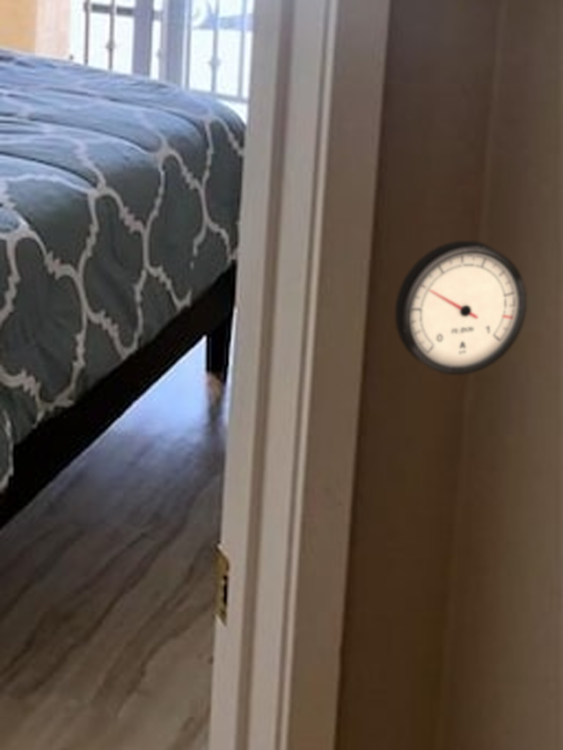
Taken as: 0.3
